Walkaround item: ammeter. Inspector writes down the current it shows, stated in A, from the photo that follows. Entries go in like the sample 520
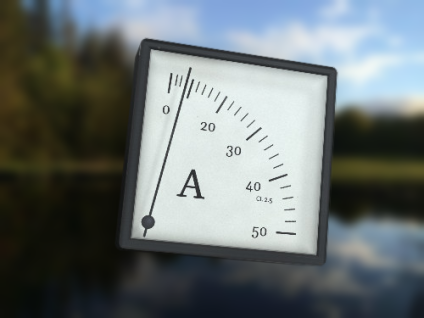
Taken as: 8
